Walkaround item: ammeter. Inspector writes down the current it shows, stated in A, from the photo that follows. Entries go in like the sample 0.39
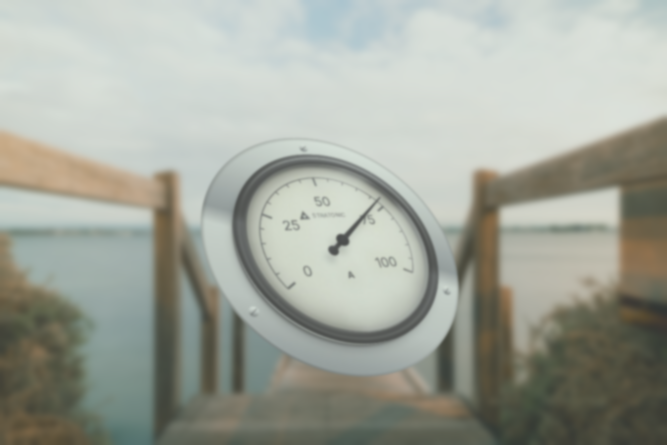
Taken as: 72.5
